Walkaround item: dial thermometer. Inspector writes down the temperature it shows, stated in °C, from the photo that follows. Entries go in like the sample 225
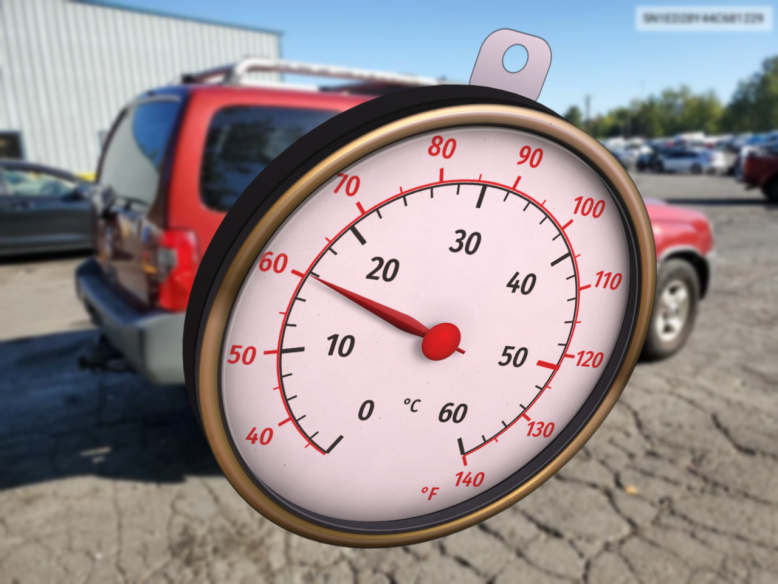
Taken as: 16
